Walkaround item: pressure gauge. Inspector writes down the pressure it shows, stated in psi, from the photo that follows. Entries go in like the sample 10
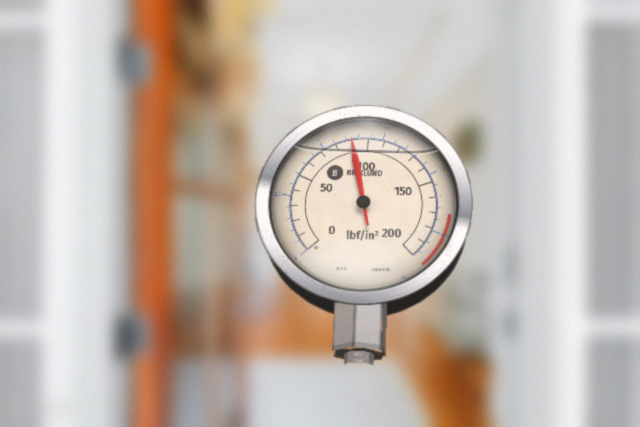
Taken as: 90
